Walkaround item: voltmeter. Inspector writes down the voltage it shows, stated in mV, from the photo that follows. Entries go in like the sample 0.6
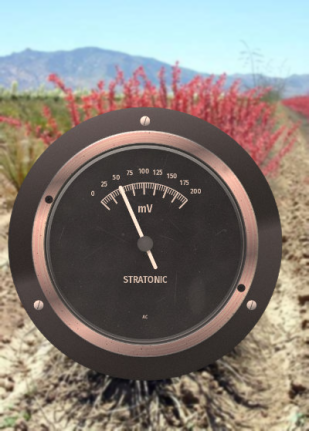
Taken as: 50
